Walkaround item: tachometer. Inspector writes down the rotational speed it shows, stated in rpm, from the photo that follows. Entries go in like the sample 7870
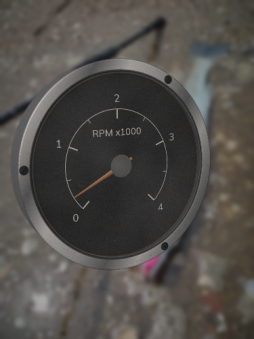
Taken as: 250
